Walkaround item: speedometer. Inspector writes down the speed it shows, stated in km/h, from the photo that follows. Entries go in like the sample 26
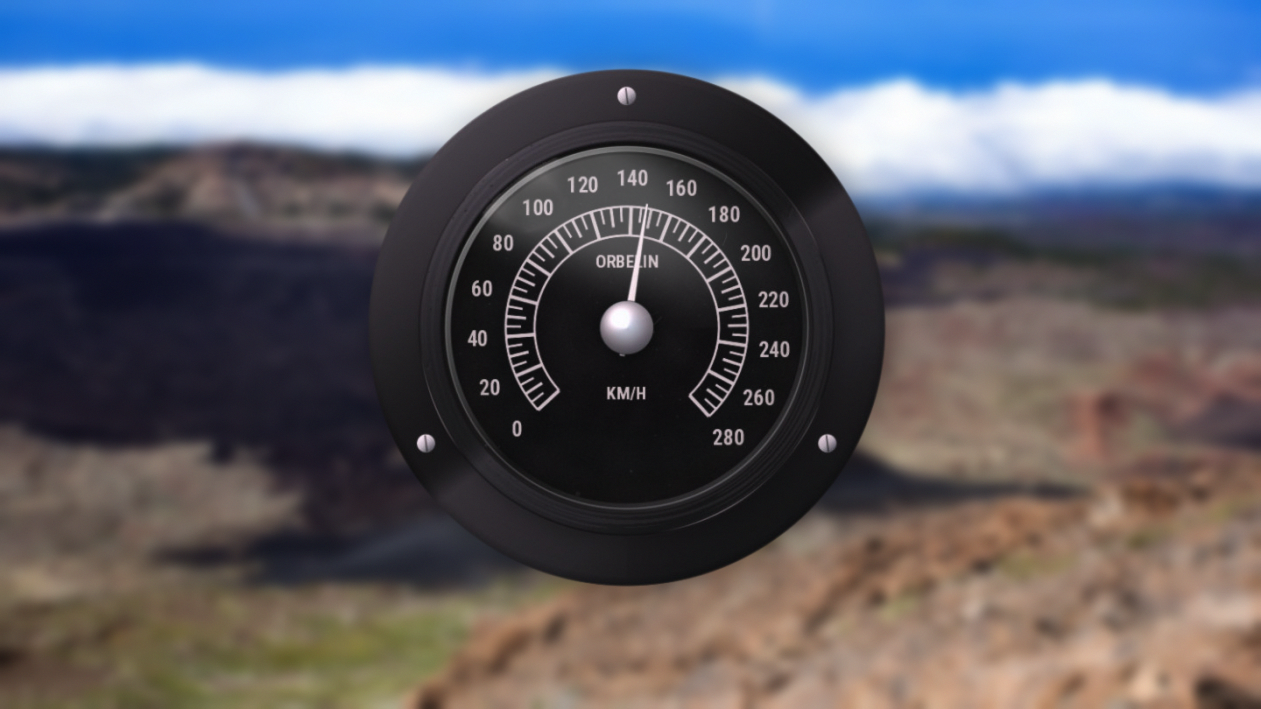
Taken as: 147.5
